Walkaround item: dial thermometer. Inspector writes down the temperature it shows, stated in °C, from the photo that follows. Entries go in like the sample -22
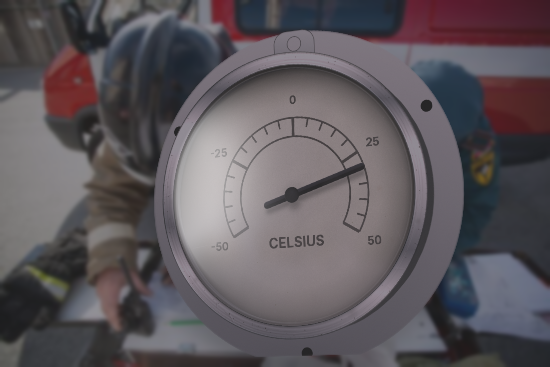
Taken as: 30
